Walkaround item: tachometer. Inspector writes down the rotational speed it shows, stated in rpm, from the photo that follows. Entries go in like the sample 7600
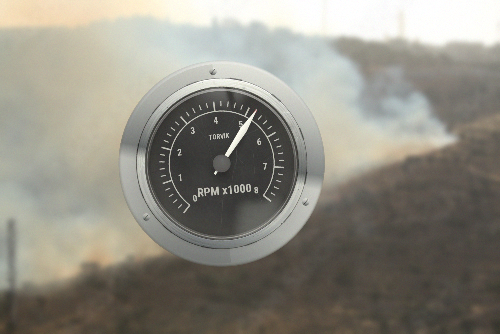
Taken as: 5200
